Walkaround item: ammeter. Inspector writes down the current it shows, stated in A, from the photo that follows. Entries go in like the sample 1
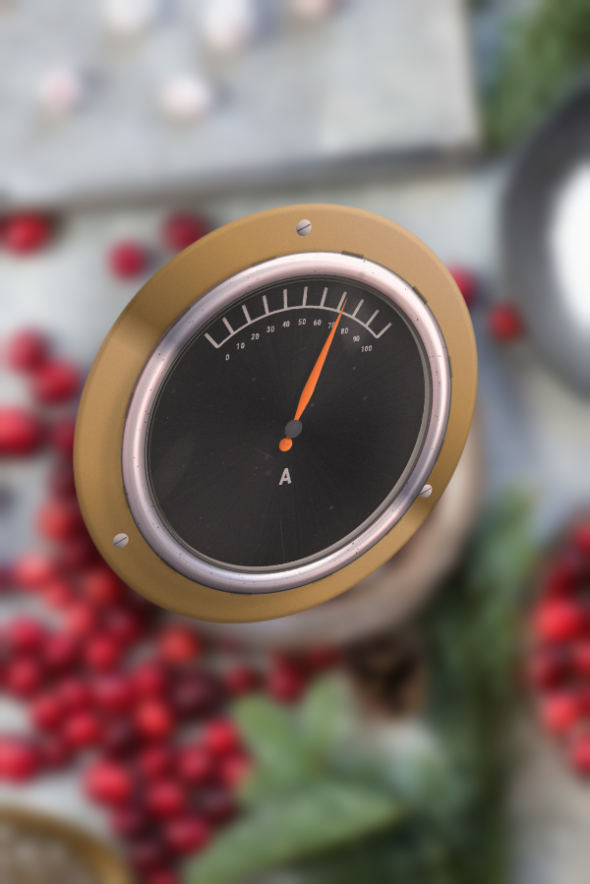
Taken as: 70
